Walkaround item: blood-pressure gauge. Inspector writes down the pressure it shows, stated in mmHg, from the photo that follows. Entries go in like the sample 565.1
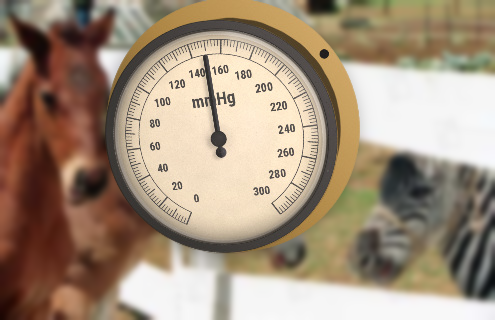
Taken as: 150
